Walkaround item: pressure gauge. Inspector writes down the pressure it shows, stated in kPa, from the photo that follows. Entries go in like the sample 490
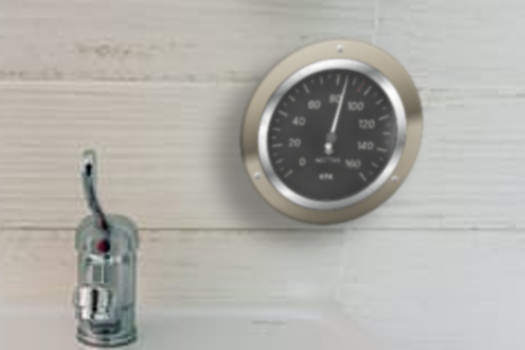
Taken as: 85
